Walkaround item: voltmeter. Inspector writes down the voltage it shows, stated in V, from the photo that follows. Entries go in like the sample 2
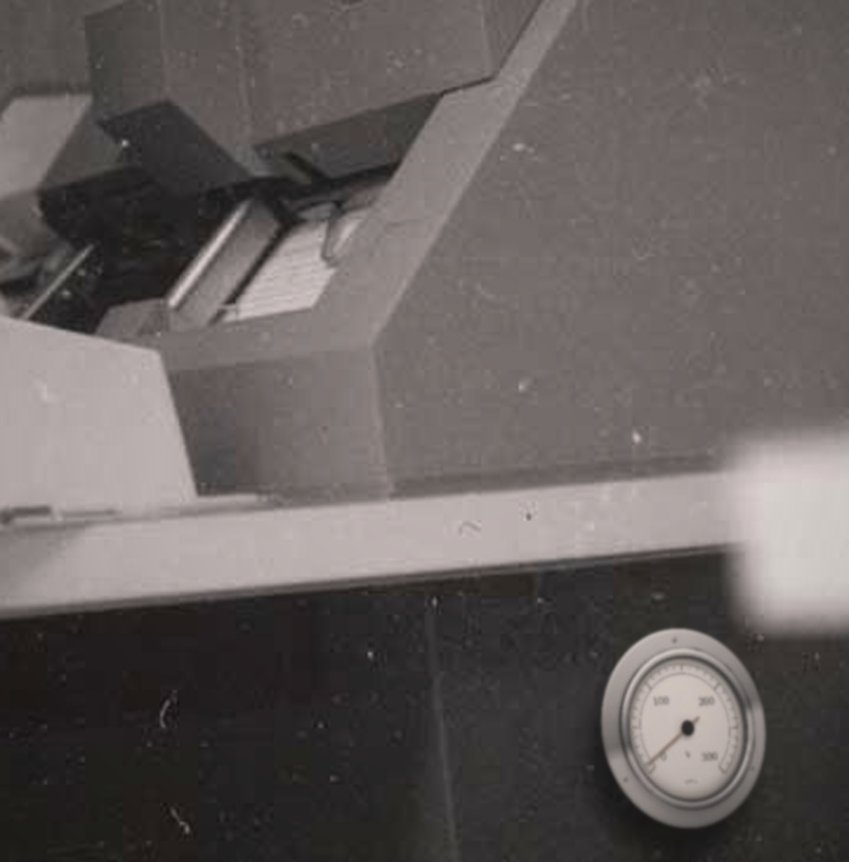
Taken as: 10
